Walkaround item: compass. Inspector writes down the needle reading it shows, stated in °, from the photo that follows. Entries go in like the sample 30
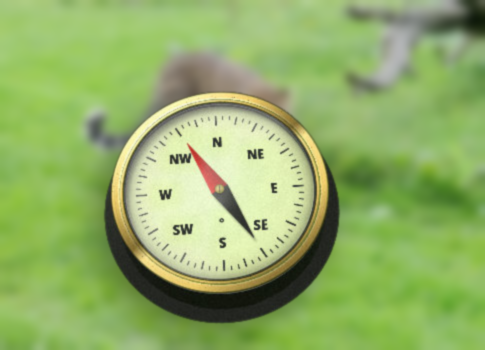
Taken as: 330
